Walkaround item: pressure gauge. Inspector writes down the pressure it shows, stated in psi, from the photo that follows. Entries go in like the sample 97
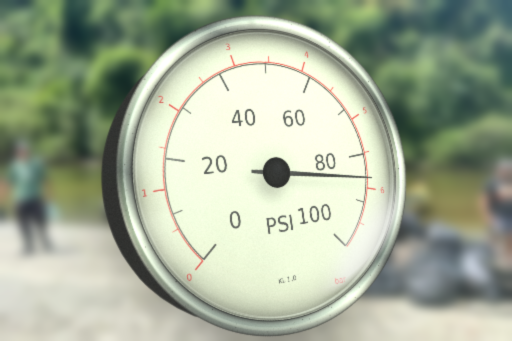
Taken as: 85
